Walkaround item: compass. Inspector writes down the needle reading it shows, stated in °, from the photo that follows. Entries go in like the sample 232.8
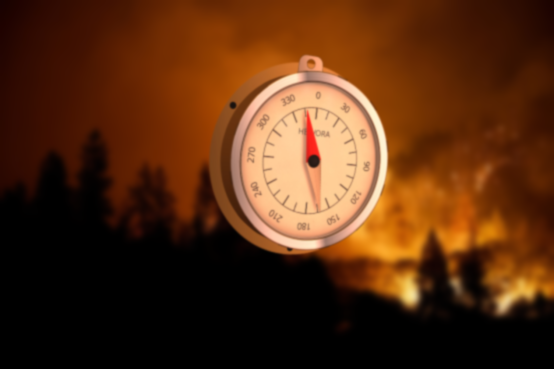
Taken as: 345
